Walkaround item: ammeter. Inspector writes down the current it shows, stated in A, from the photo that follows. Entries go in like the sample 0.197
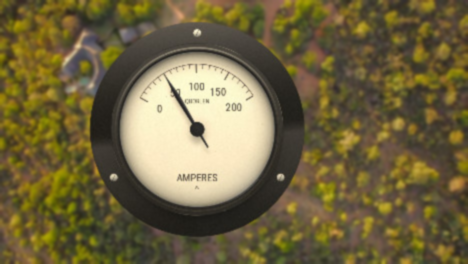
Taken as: 50
